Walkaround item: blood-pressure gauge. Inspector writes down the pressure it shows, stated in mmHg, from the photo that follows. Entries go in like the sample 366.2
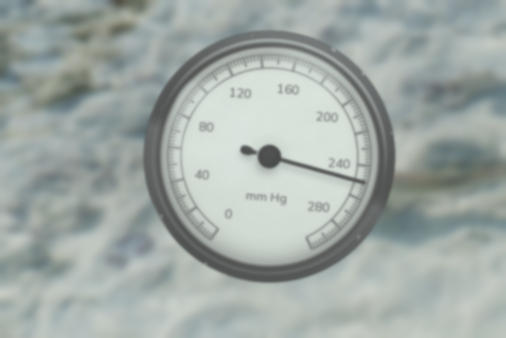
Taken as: 250
